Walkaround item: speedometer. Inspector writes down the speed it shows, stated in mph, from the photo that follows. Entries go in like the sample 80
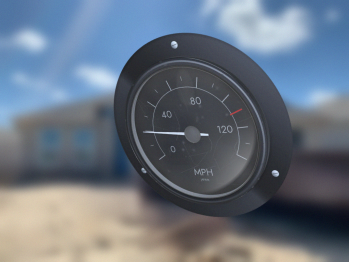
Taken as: 20
